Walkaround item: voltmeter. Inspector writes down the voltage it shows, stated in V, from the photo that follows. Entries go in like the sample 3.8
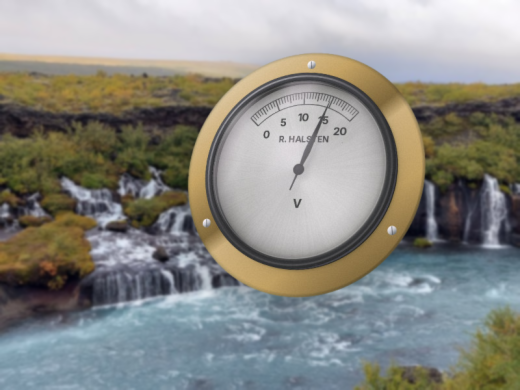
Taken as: 15
